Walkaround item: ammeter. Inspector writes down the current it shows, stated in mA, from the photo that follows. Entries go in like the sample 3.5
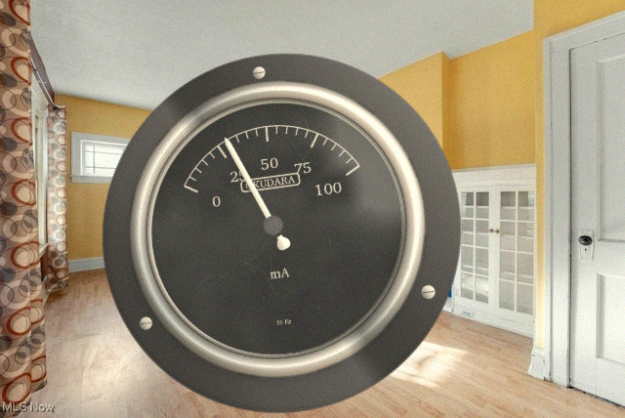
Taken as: 30
